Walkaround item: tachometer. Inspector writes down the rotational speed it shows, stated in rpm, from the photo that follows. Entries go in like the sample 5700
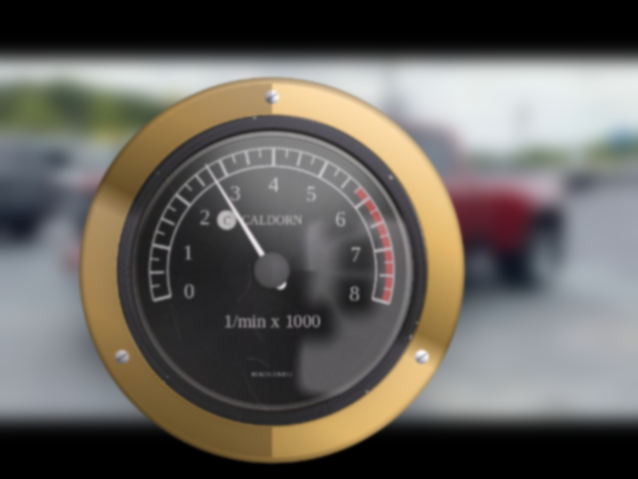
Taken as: 2750
